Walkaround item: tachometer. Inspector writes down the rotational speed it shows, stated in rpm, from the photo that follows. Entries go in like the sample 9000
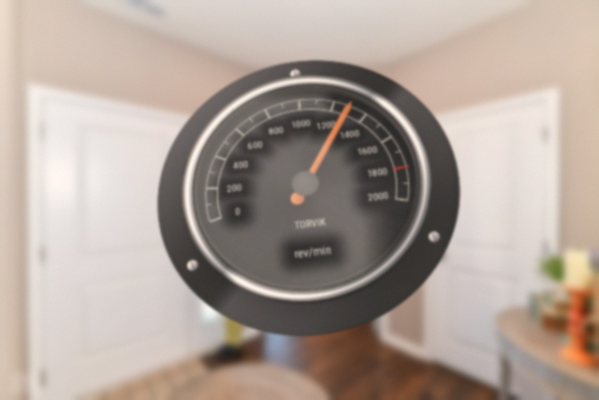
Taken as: 1300
